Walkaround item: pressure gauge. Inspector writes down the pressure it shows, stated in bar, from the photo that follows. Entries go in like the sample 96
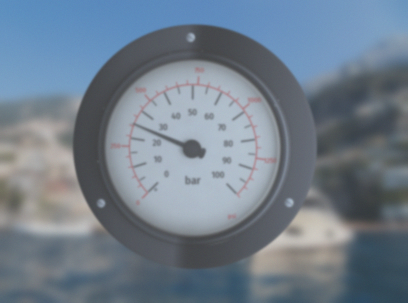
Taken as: 25
